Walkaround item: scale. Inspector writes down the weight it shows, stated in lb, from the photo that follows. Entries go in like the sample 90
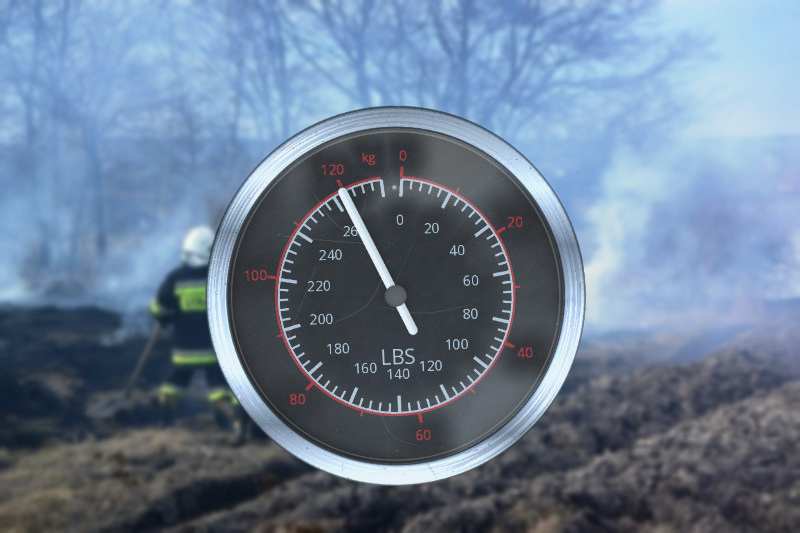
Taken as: 264
